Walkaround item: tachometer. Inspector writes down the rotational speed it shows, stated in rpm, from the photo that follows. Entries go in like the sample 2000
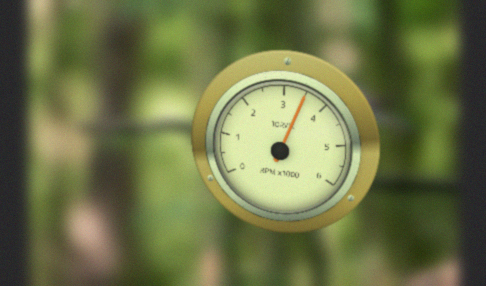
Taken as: 3500
